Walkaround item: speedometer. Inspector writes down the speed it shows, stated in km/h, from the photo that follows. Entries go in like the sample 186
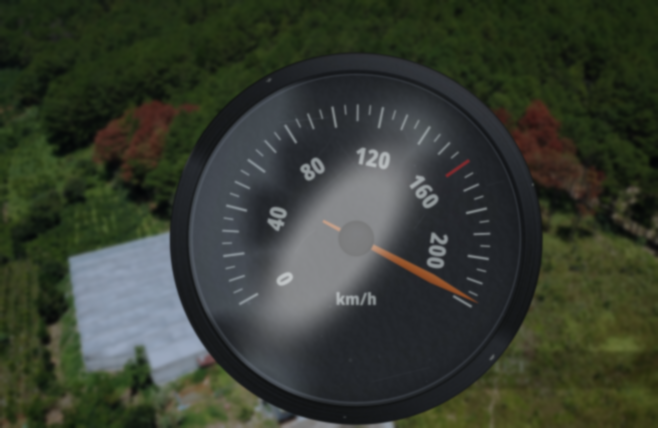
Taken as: 217.5
